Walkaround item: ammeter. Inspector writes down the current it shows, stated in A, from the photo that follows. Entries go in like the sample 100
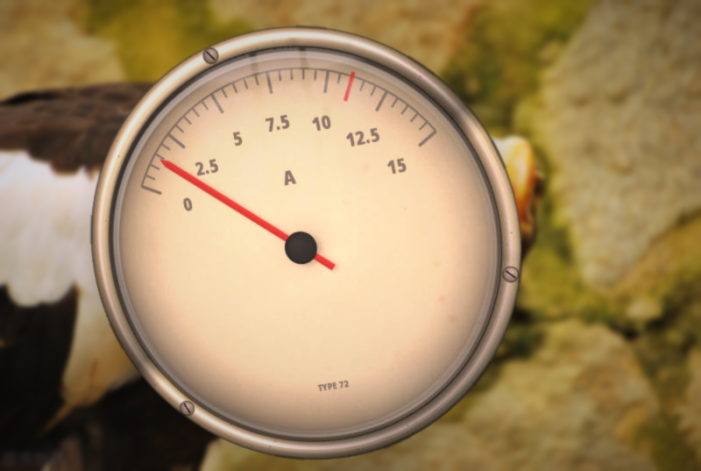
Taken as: 1.5
